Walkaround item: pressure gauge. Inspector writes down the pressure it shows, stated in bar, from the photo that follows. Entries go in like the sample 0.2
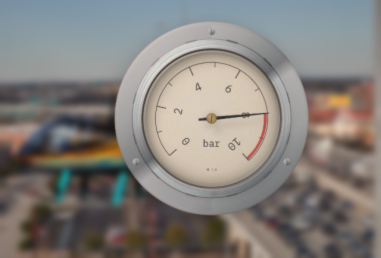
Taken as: 8
